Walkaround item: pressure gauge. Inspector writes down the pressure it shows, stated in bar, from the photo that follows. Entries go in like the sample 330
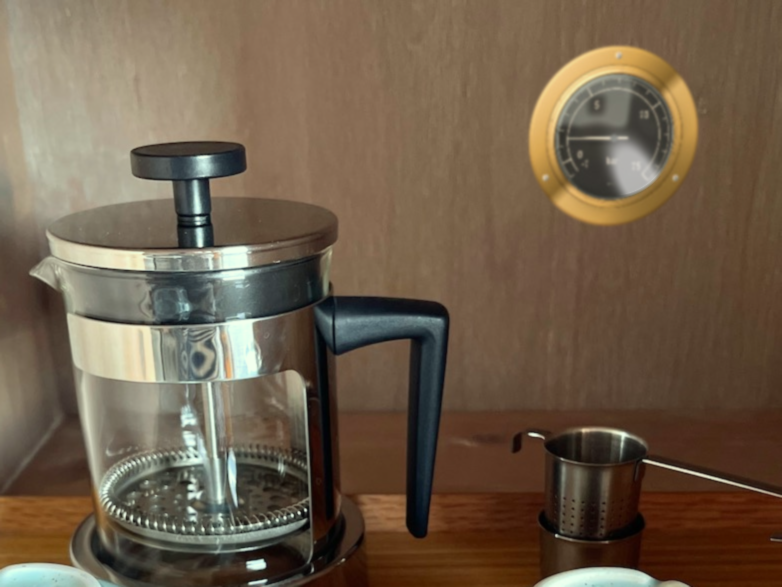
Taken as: 1.5
